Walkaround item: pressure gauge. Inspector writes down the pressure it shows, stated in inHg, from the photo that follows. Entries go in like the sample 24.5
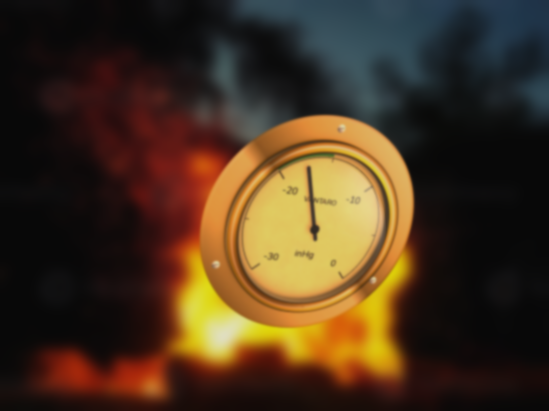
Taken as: -17.5
